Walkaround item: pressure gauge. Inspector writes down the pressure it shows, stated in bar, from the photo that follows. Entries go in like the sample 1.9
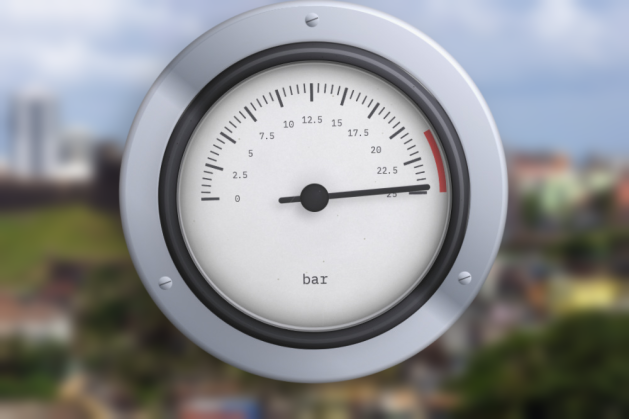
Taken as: 24.5
